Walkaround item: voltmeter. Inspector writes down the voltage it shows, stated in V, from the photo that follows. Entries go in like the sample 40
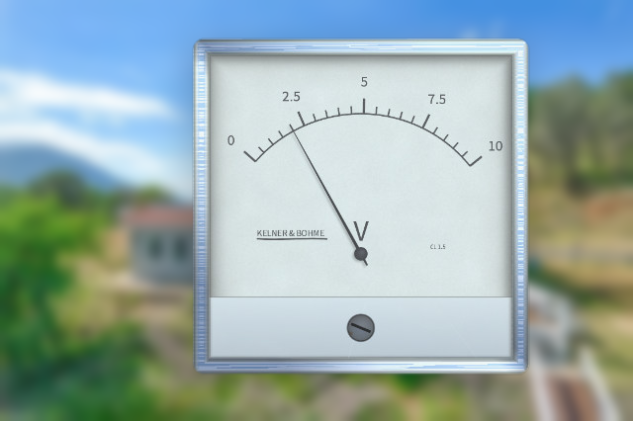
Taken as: 2
